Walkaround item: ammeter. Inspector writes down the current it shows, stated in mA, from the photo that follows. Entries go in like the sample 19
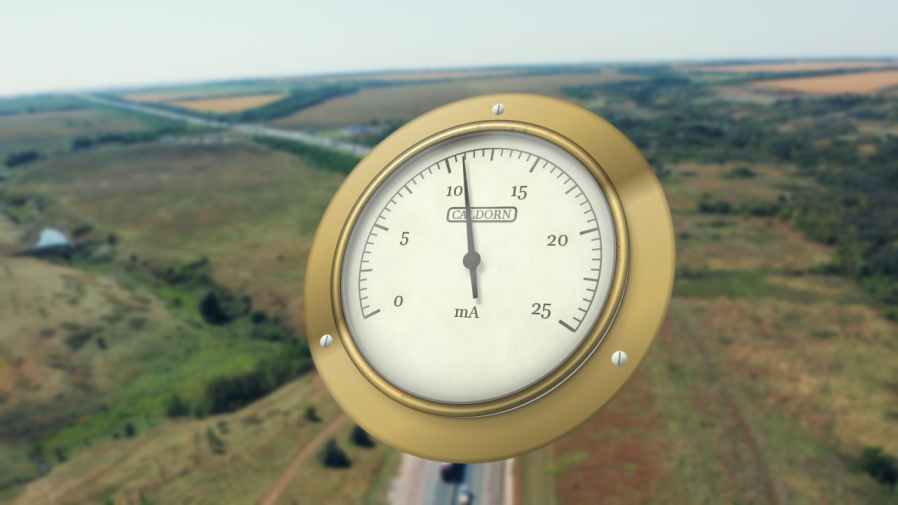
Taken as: 11
